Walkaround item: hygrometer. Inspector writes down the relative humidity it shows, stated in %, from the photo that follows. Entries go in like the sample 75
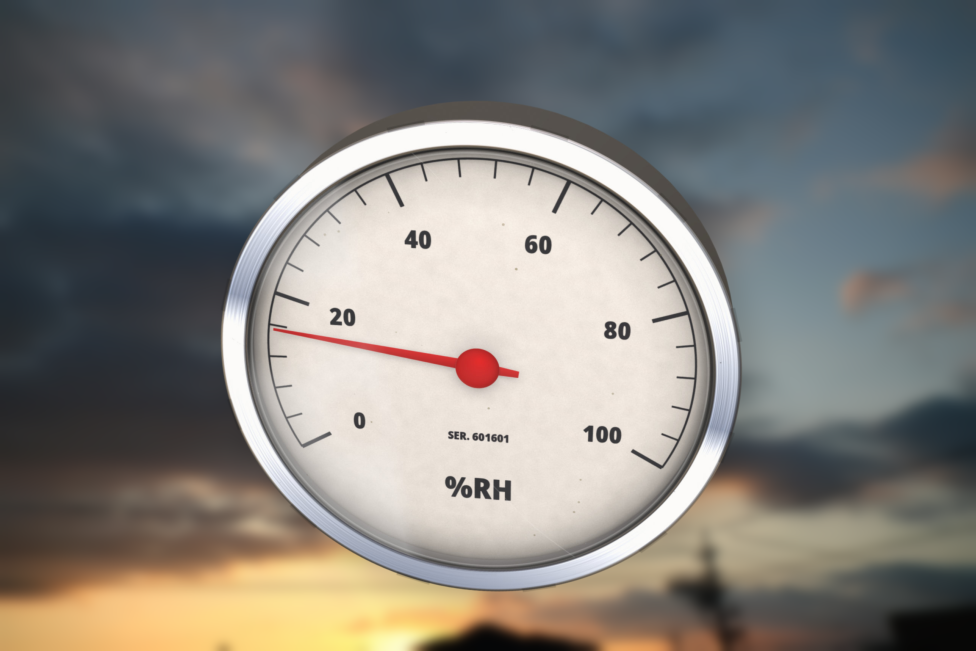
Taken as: 16
